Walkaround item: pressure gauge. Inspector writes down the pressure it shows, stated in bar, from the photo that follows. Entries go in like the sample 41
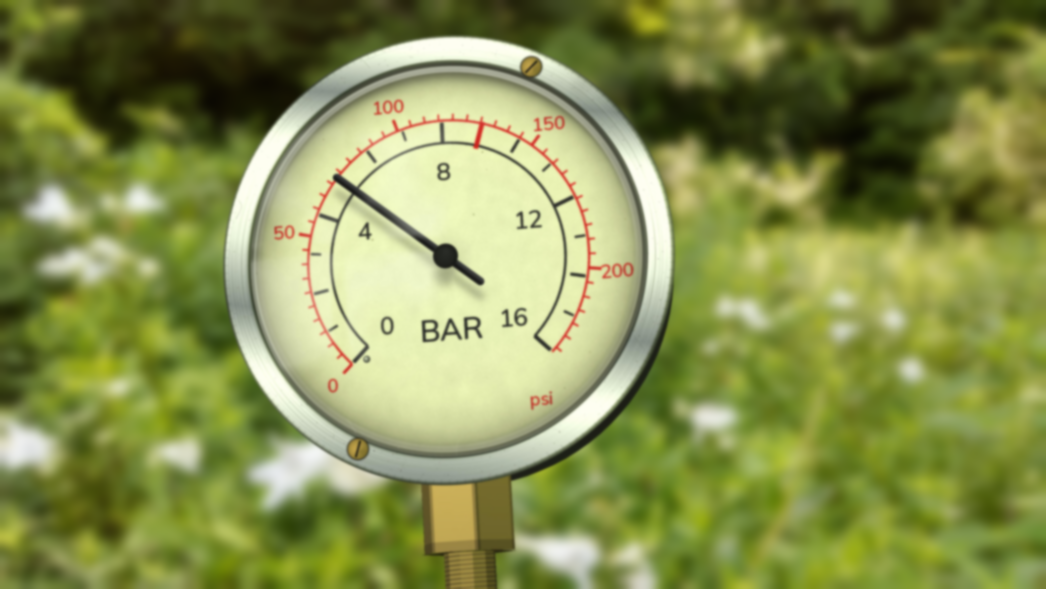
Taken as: 5
